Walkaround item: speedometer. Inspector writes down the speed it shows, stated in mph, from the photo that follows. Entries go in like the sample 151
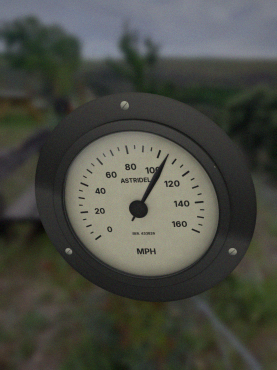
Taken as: 105
